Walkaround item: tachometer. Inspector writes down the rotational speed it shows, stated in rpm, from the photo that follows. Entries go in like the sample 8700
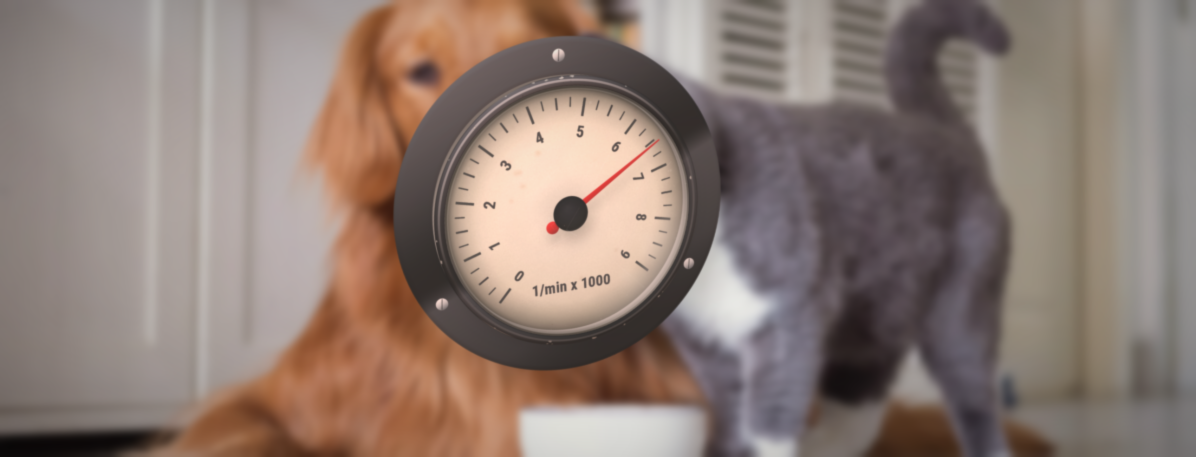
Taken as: 6500
